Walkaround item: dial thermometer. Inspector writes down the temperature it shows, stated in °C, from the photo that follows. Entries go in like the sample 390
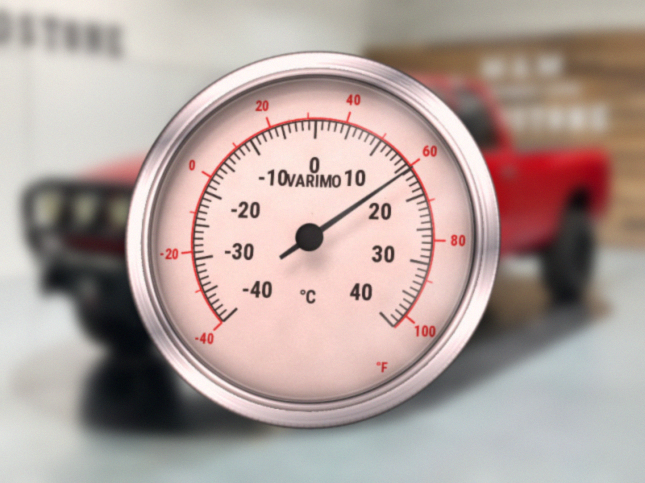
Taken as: 16
